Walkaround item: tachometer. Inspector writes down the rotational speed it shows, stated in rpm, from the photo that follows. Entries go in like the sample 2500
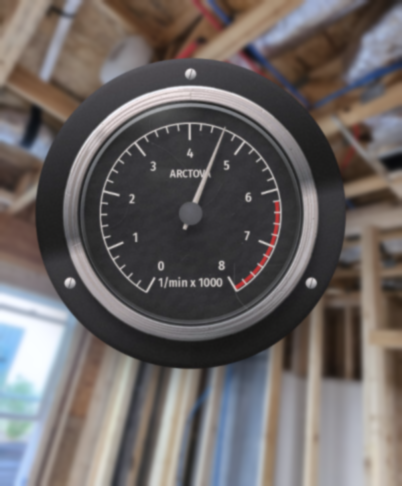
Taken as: 4600
